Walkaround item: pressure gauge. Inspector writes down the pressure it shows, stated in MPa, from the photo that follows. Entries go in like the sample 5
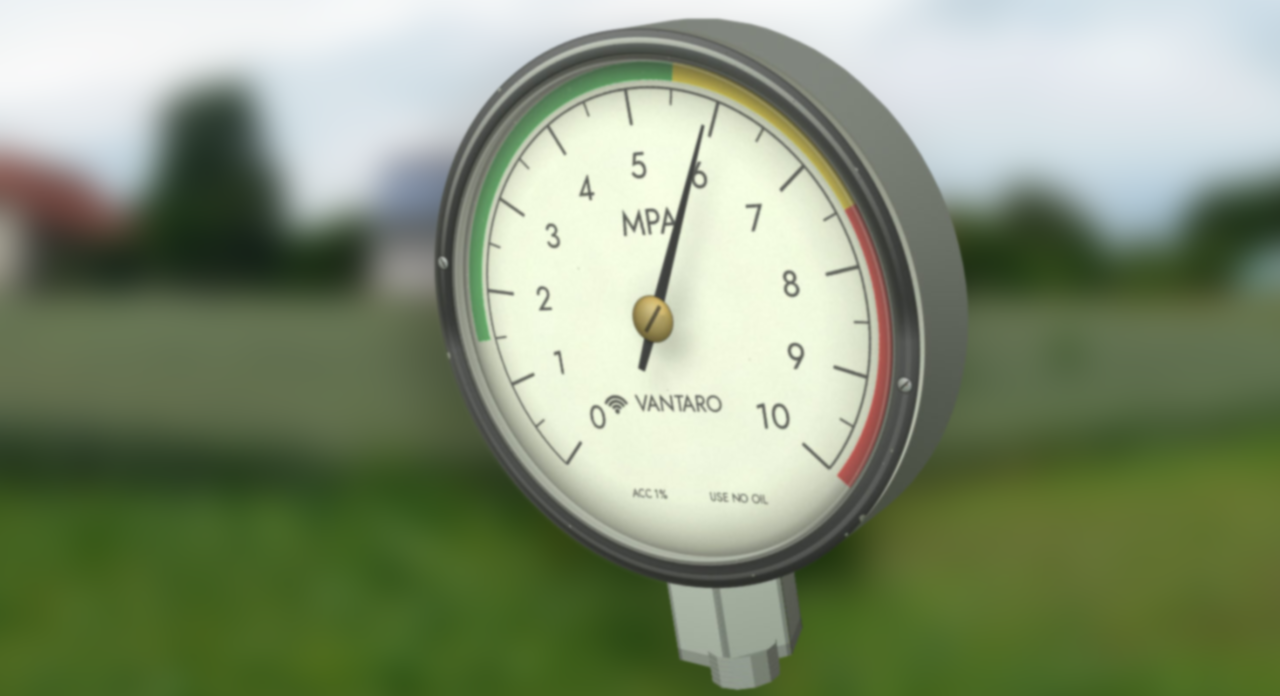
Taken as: 6
